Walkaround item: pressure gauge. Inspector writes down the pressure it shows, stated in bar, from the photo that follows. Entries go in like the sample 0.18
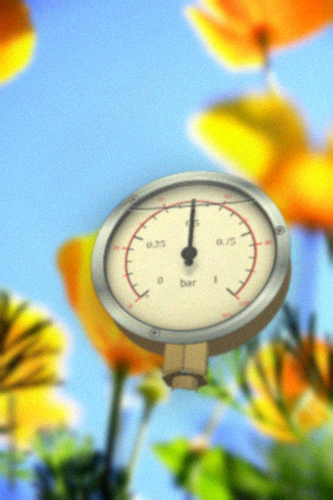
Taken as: 0.5
